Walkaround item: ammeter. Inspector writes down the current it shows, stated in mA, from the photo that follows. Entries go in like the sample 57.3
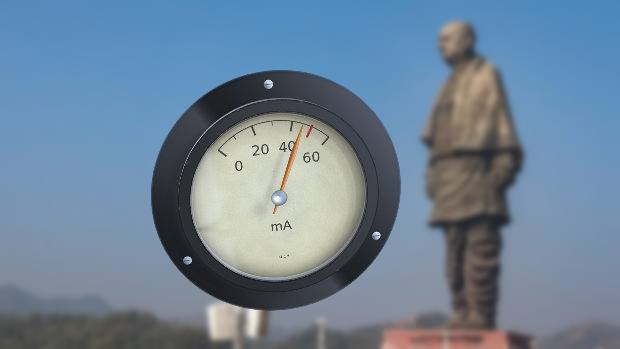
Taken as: 45
